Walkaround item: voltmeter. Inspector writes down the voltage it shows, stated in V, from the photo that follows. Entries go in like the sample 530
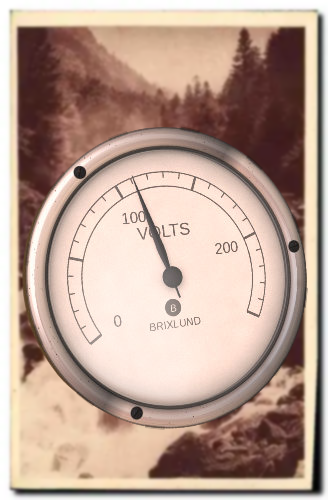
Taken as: 110
